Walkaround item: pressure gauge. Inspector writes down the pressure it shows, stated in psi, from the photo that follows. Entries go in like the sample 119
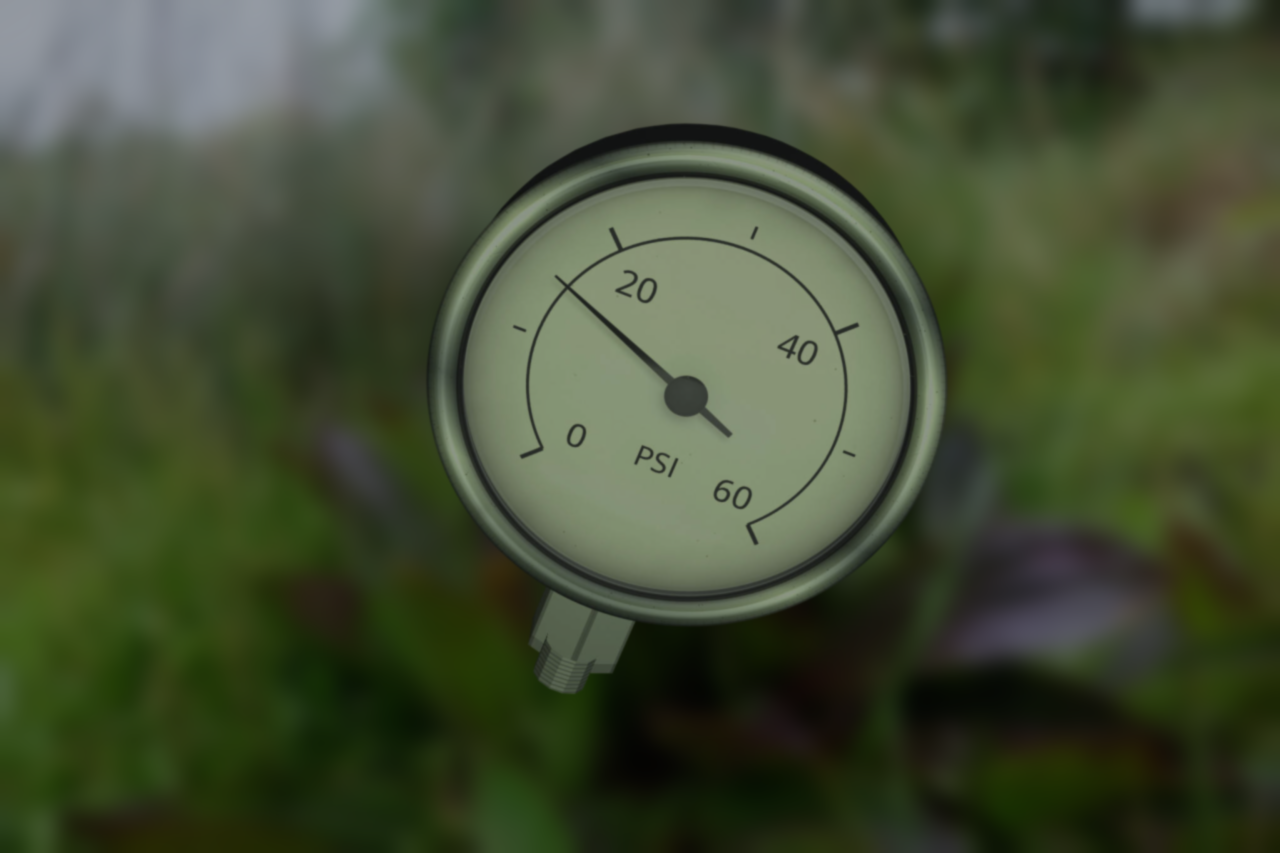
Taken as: 15
